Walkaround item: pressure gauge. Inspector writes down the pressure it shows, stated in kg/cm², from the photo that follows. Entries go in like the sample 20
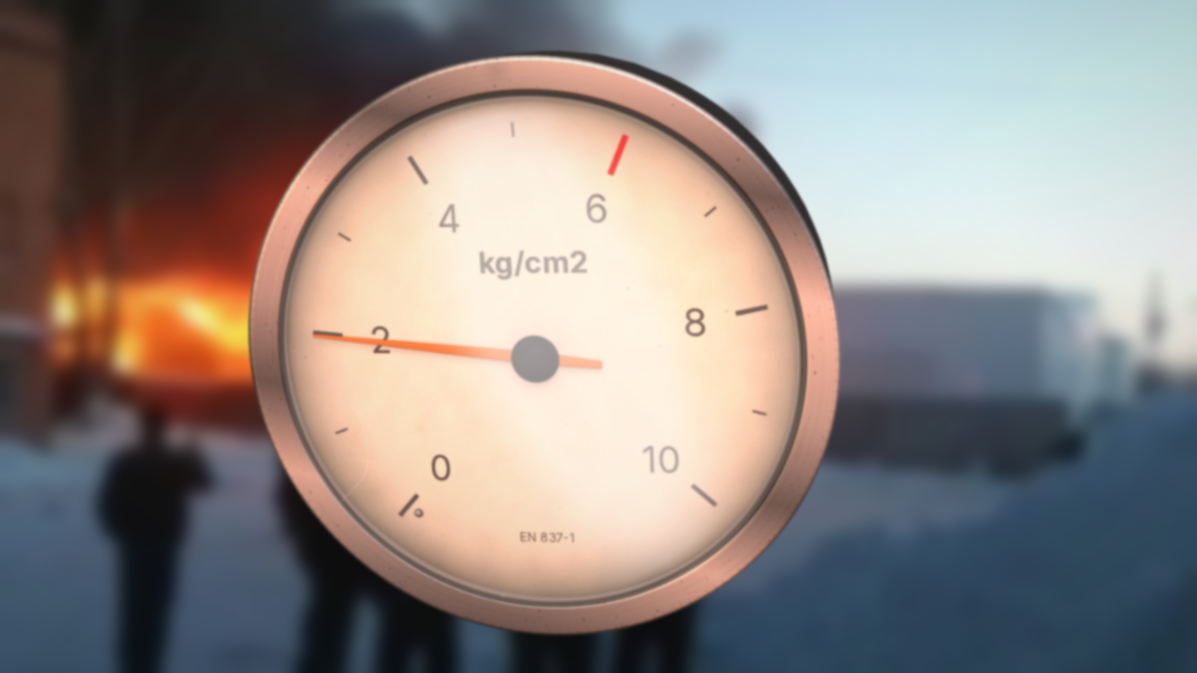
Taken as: 2
